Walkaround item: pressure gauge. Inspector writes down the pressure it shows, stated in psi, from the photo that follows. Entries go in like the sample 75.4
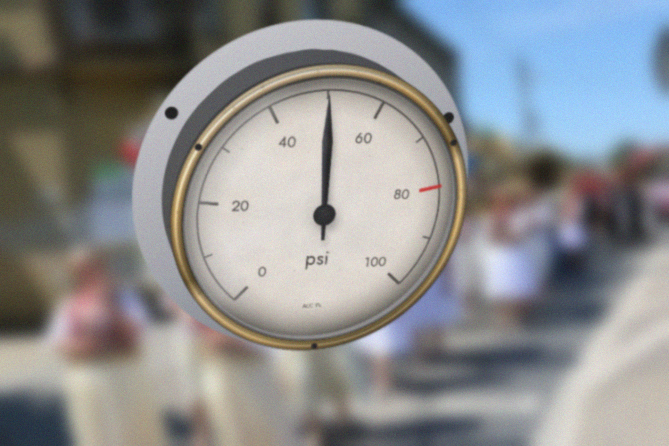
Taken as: 50
